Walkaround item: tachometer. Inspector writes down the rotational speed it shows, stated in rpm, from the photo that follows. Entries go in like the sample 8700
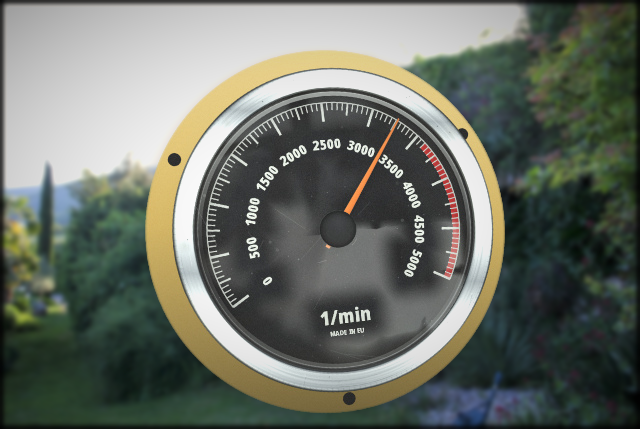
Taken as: 3250
